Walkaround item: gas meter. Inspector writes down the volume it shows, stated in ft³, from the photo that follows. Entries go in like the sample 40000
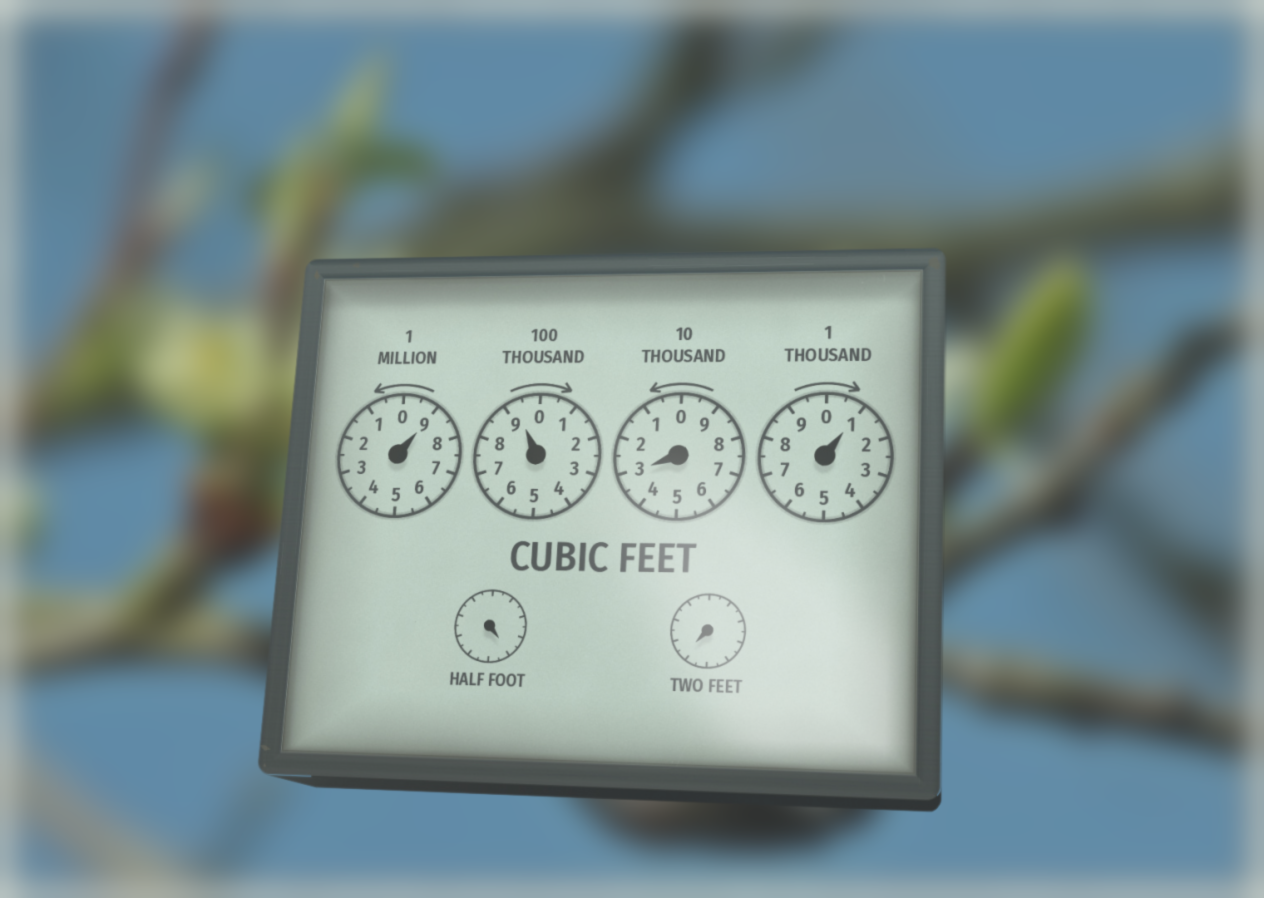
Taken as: 893100
